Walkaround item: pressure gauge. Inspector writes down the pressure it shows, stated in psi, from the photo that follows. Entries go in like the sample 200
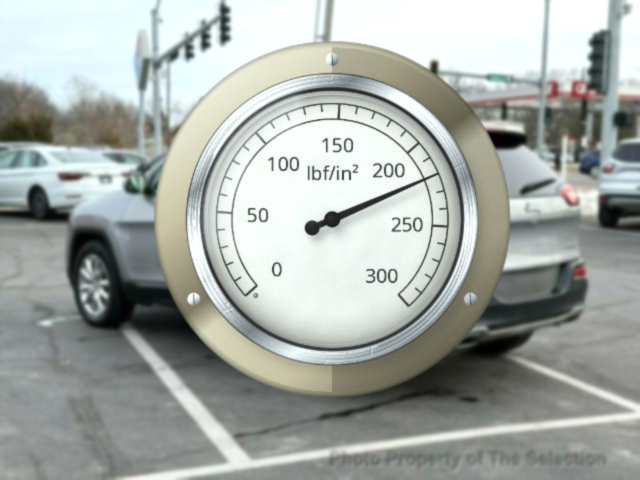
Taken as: 220
